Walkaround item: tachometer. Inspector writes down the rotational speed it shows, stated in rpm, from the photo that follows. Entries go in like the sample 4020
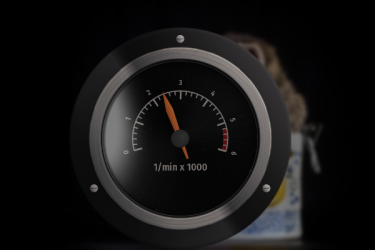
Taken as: 2400
